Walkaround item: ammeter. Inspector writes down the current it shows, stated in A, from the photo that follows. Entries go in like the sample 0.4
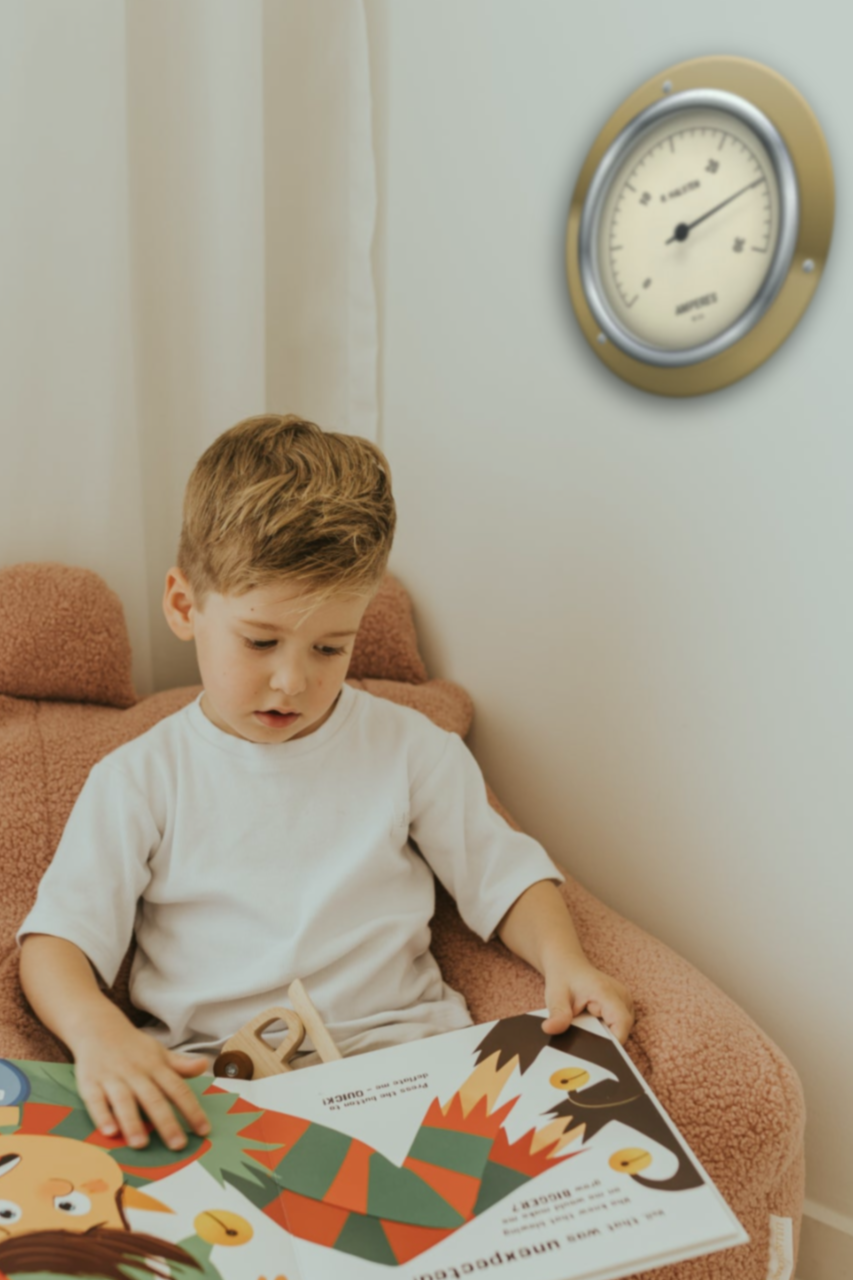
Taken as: 25
